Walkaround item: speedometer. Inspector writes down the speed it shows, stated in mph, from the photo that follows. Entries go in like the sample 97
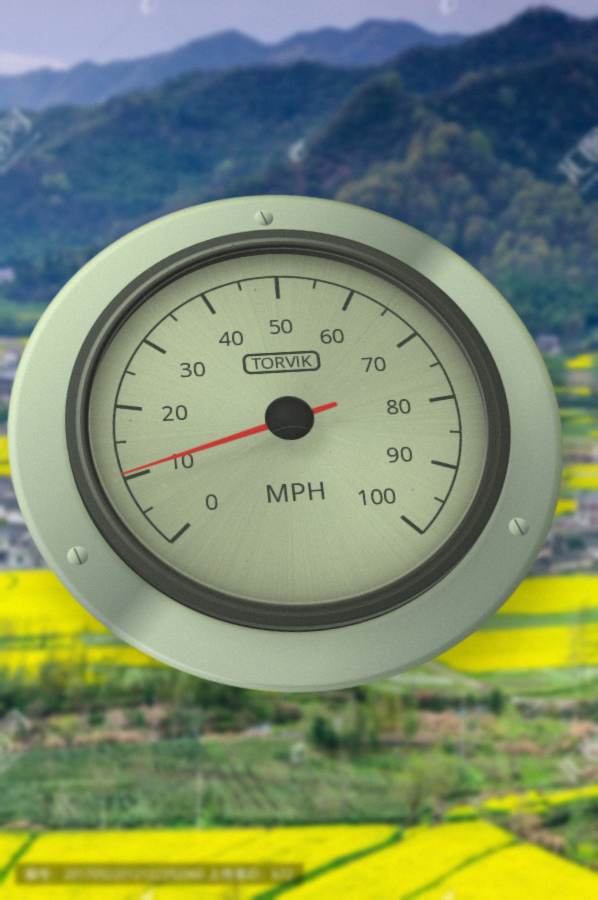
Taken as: 10
